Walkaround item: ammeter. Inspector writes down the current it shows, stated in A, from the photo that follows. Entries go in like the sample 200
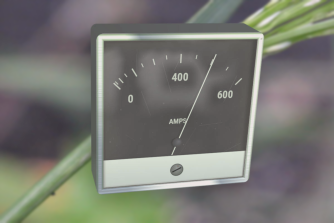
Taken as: 500
